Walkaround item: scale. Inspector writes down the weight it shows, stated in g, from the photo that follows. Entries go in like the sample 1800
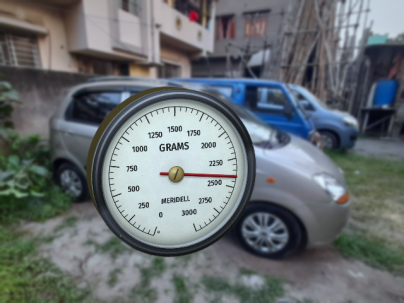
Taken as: 2400
